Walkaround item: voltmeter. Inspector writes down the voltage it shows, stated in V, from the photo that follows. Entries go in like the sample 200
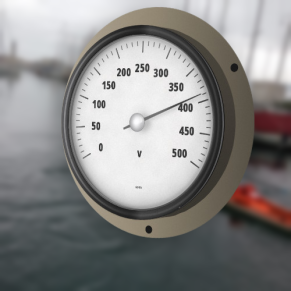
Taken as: 390
